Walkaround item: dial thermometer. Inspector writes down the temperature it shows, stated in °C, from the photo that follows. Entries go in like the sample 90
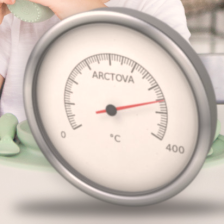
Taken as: 325
